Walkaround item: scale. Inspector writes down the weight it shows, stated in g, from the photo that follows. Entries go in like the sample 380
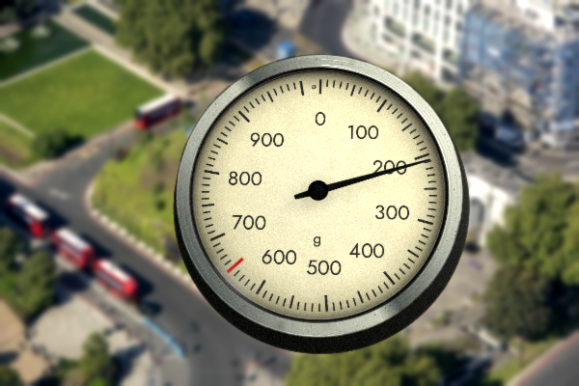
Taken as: 210
